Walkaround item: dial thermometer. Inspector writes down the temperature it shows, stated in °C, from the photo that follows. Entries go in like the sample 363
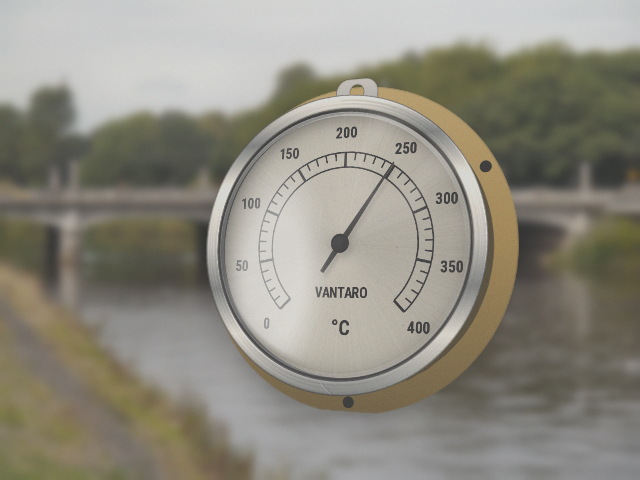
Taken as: 250
